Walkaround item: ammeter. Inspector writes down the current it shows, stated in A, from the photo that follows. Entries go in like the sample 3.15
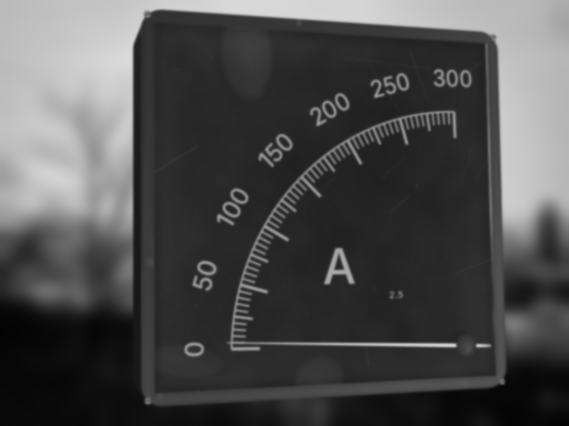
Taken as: 5
